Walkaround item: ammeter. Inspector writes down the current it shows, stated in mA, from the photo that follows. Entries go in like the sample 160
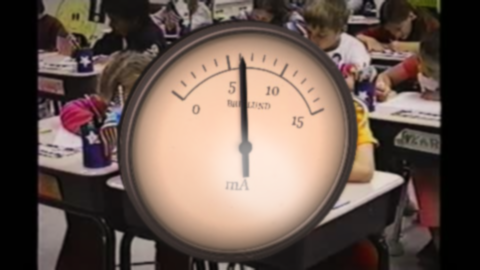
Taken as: 6
